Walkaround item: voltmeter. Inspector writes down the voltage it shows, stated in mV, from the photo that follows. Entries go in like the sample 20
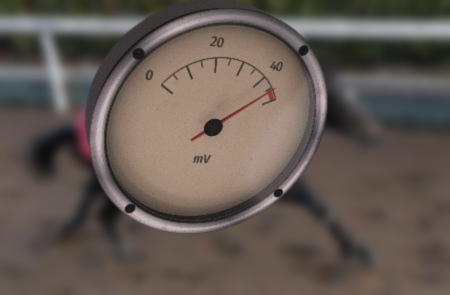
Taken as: 45
